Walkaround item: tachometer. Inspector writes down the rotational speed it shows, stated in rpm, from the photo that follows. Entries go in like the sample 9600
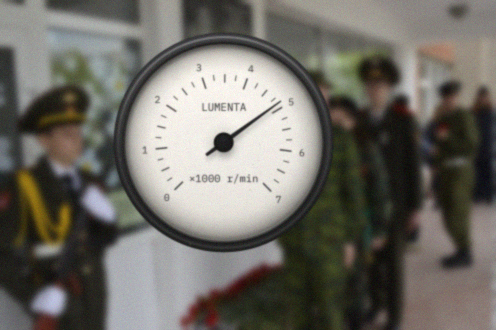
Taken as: 4875
